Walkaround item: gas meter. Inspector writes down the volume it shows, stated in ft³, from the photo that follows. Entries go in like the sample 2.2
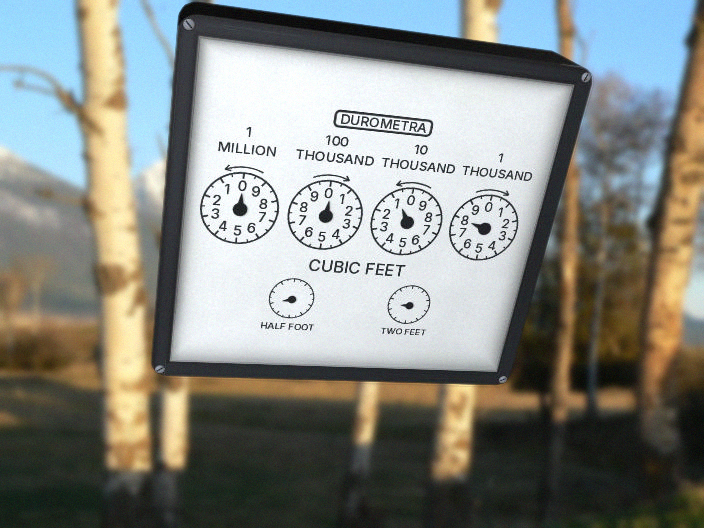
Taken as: 800
